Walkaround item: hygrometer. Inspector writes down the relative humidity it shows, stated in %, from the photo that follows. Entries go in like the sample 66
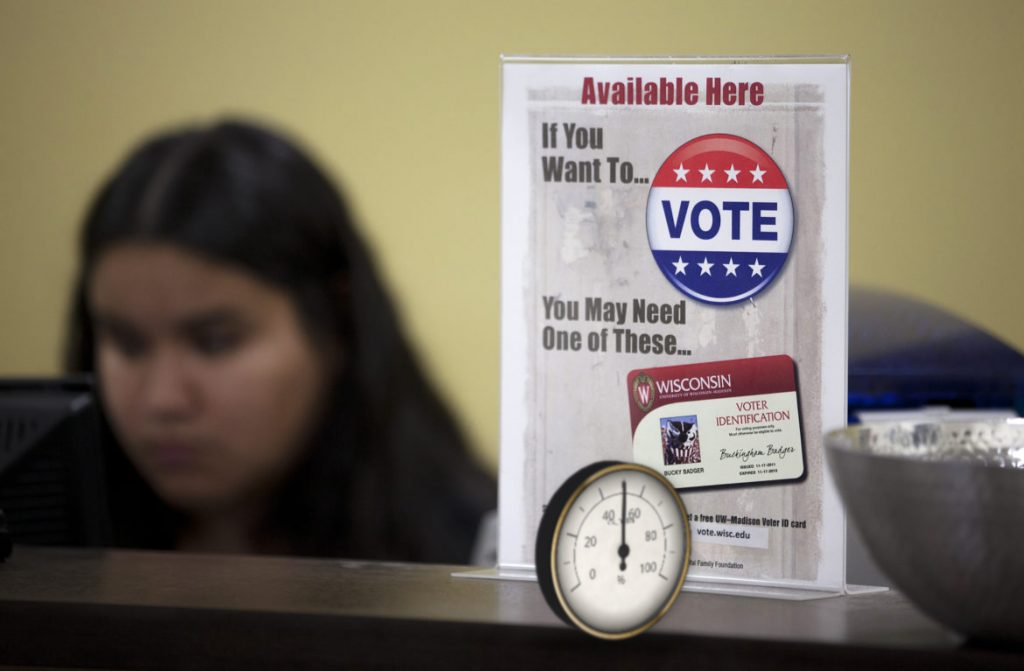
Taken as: 50
